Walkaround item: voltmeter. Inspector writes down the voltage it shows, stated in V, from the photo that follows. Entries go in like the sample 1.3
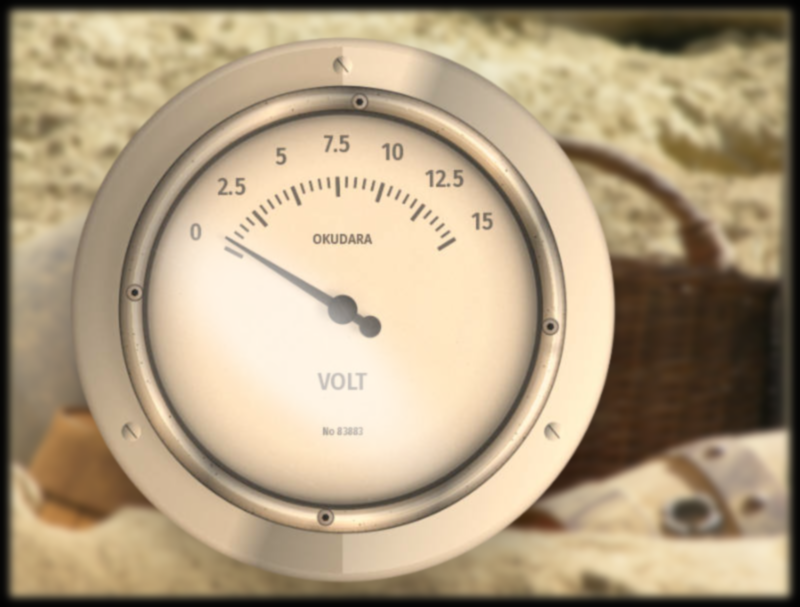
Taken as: 0.5
